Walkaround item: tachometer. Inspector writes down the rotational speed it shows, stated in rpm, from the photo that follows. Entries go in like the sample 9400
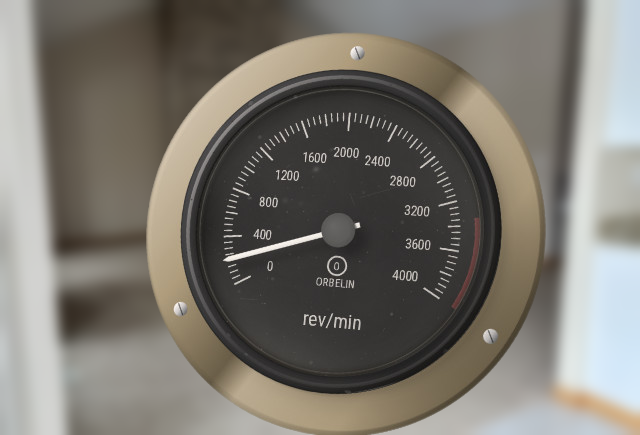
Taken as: 200
